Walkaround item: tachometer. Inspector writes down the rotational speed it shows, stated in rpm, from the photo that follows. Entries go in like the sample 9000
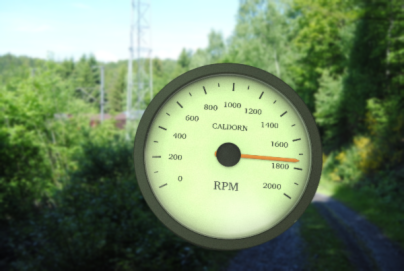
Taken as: 1750
